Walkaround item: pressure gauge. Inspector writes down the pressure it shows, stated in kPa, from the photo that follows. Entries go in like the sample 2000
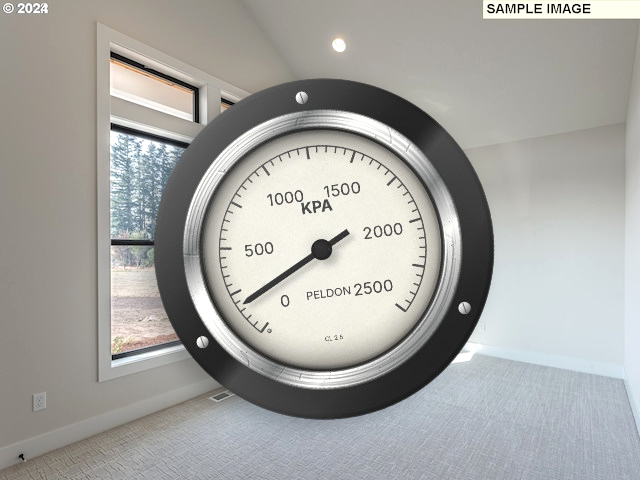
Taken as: 175
